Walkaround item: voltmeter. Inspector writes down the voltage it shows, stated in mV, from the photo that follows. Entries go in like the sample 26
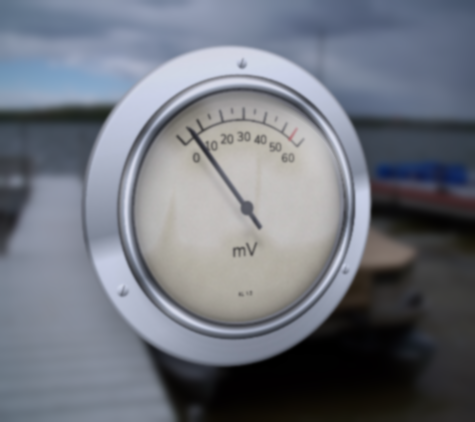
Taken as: 5
